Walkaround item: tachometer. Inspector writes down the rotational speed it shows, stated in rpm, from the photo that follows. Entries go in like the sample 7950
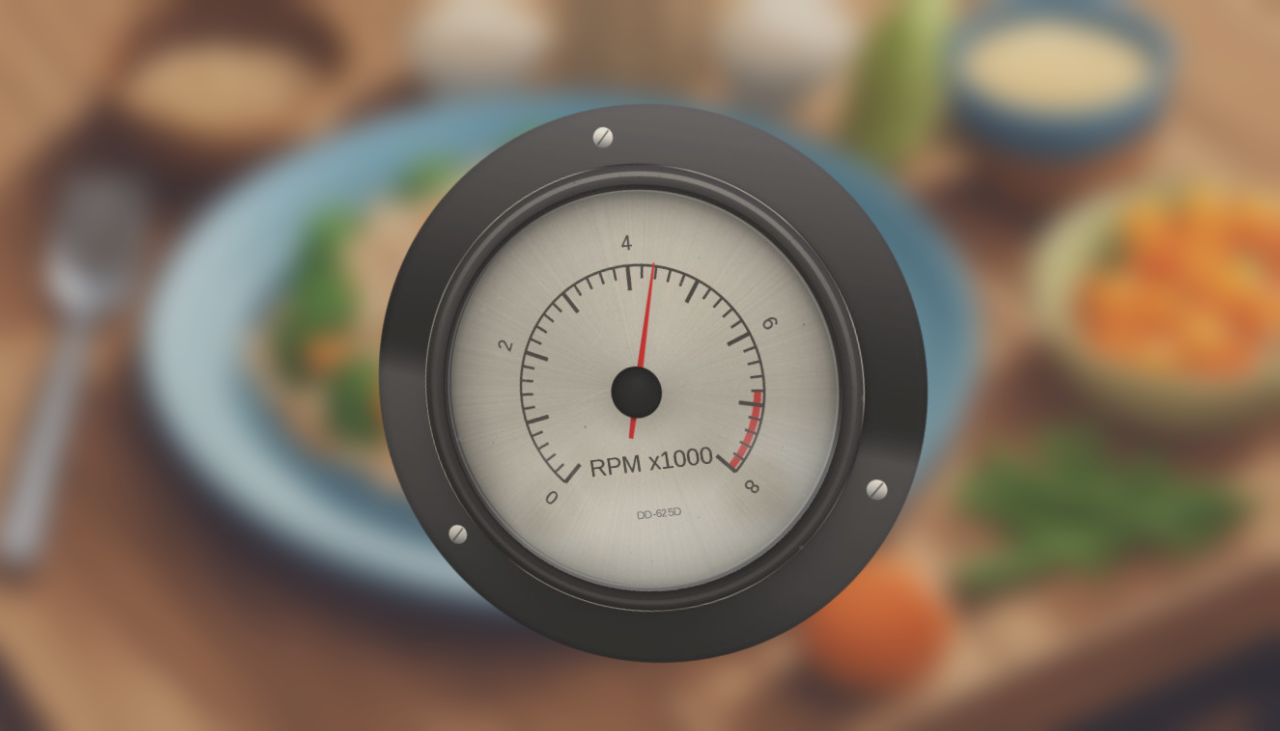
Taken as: 4400
